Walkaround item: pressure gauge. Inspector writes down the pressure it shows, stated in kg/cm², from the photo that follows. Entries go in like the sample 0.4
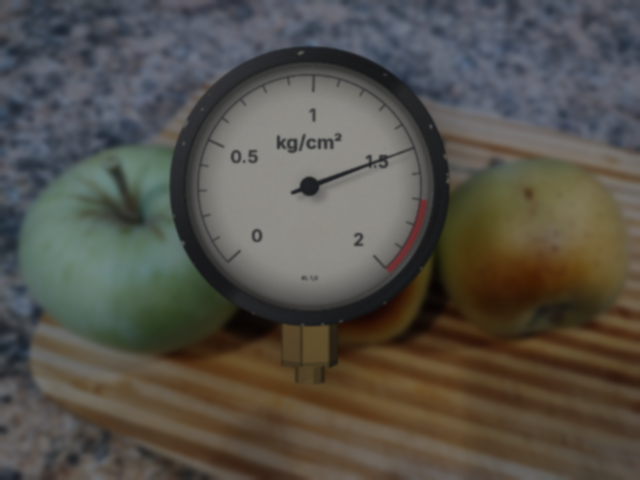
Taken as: 1.5
